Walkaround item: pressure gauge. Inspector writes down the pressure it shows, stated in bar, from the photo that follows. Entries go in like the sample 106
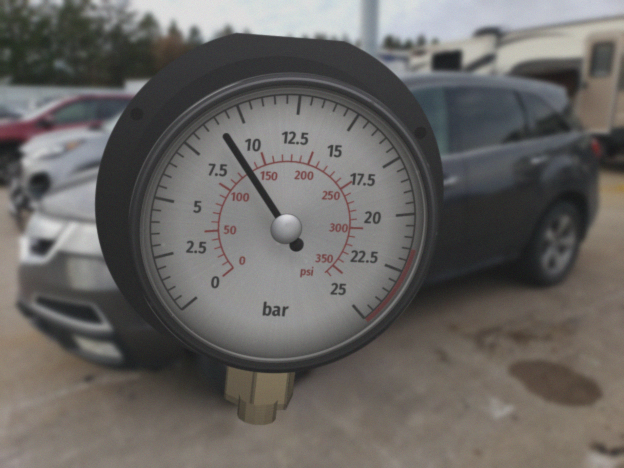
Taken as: 9
